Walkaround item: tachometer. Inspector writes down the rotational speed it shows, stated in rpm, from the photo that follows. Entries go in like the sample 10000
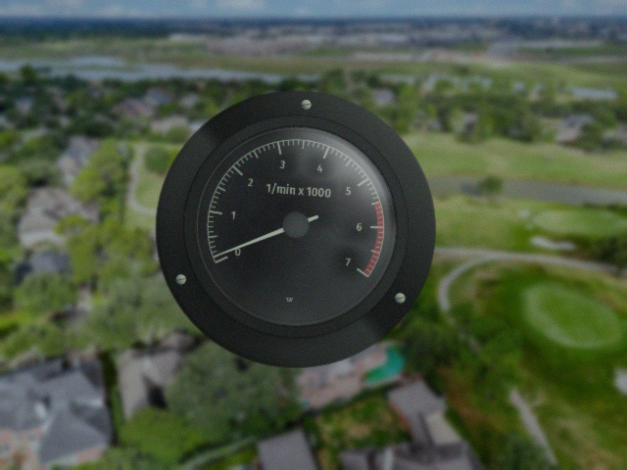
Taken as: 100
